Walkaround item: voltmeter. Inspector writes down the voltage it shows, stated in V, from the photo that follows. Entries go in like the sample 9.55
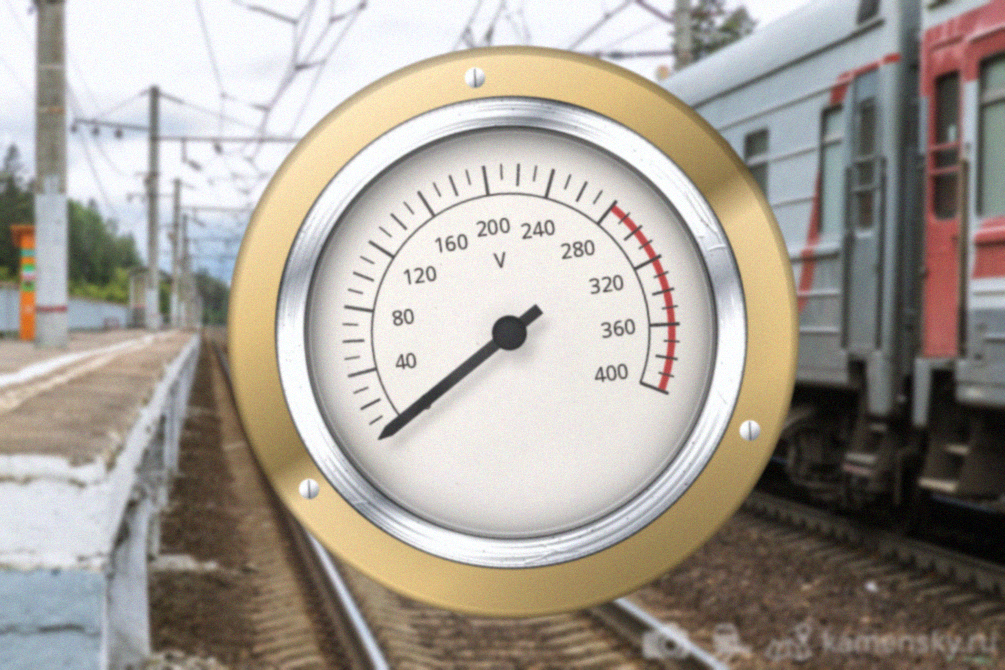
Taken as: 0
